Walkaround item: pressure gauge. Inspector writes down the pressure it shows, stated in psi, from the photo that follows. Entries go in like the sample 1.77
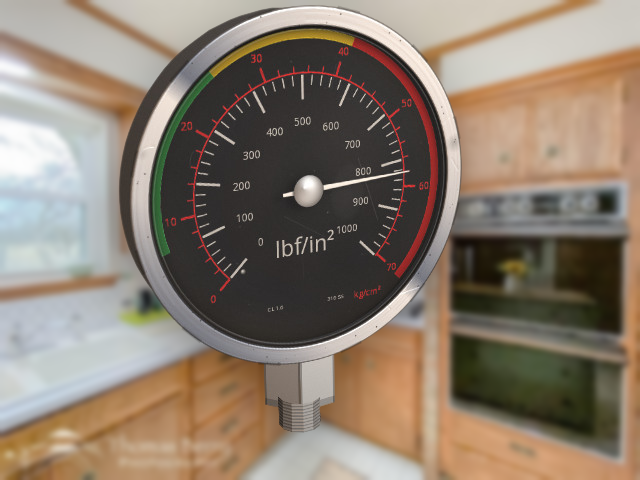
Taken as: 820
